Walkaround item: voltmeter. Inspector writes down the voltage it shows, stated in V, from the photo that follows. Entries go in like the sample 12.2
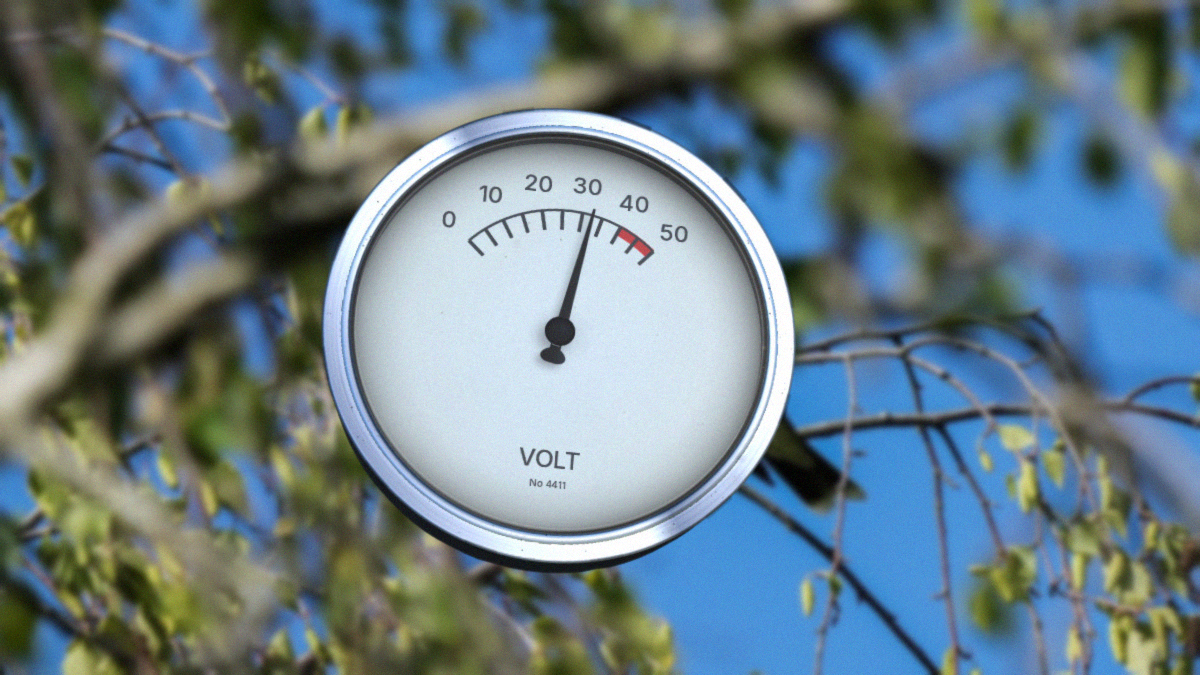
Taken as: 32.5
